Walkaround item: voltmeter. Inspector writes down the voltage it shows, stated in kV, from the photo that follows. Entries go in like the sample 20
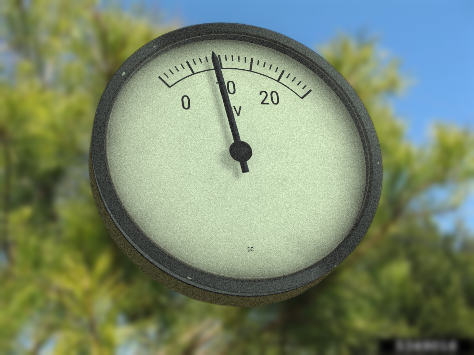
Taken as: 9
